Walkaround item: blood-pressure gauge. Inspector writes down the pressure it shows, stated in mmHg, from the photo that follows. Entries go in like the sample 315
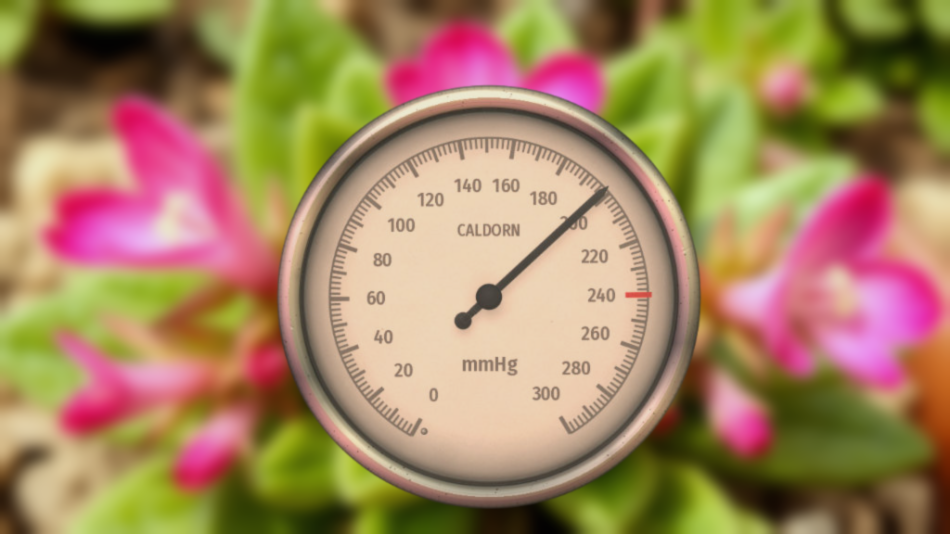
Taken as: 198
